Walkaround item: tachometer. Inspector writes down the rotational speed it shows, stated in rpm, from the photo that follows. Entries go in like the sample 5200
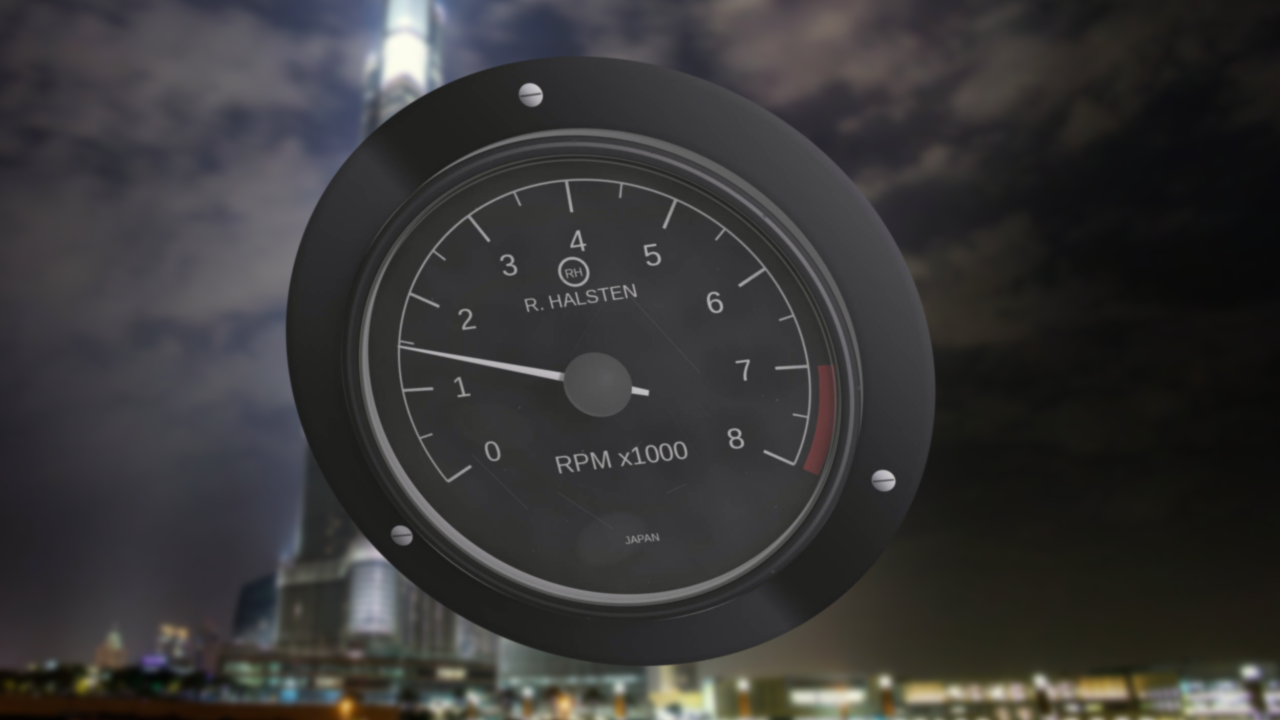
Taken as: 1500
